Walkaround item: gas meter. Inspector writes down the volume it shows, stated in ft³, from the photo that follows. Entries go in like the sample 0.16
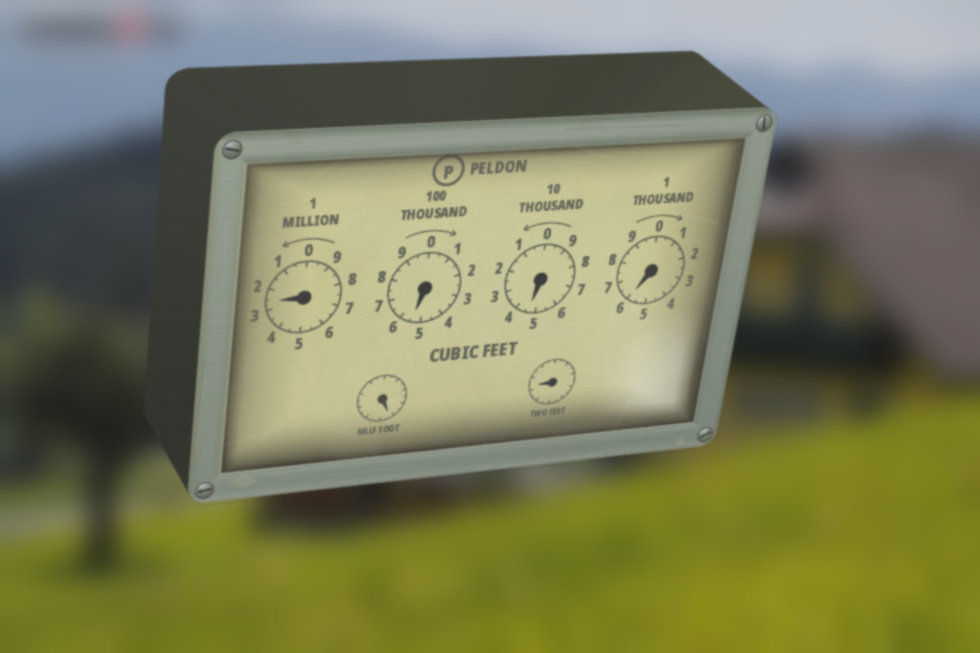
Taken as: 254600
